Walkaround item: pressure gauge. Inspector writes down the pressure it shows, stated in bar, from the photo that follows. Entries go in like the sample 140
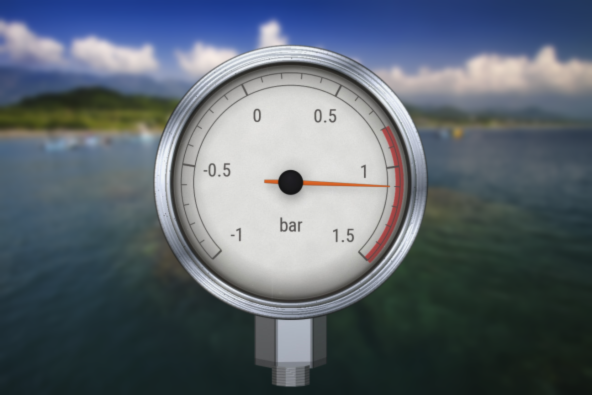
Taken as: 1.1
